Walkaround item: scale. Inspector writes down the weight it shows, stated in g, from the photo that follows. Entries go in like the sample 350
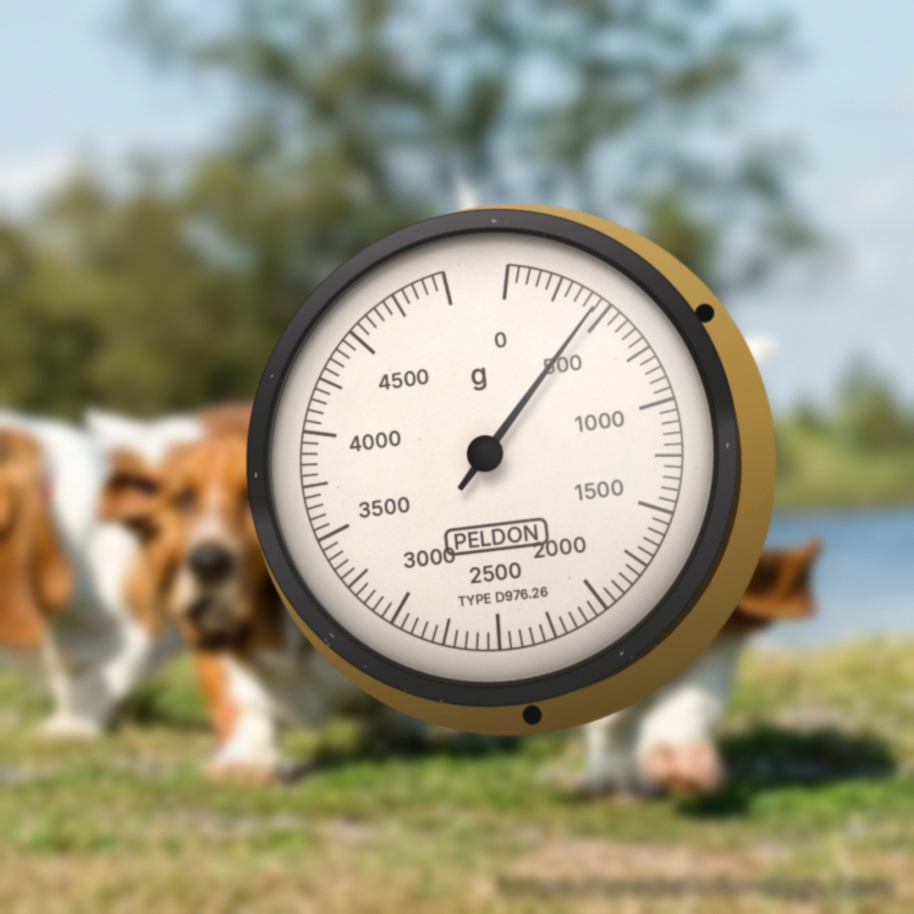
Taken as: 450
